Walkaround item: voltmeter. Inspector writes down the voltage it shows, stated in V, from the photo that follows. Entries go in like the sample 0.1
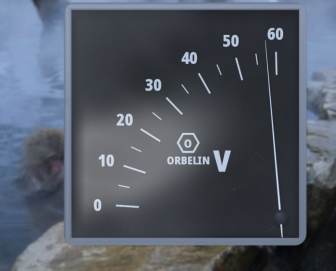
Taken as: 57.5
